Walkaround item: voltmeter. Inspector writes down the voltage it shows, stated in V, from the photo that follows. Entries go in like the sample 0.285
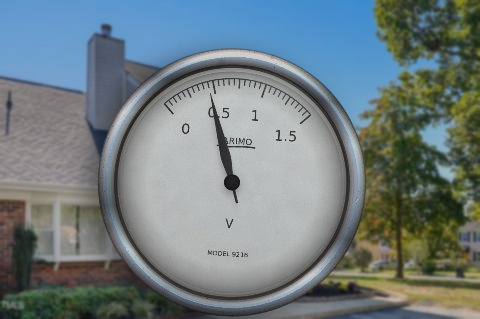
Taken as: 0.45
